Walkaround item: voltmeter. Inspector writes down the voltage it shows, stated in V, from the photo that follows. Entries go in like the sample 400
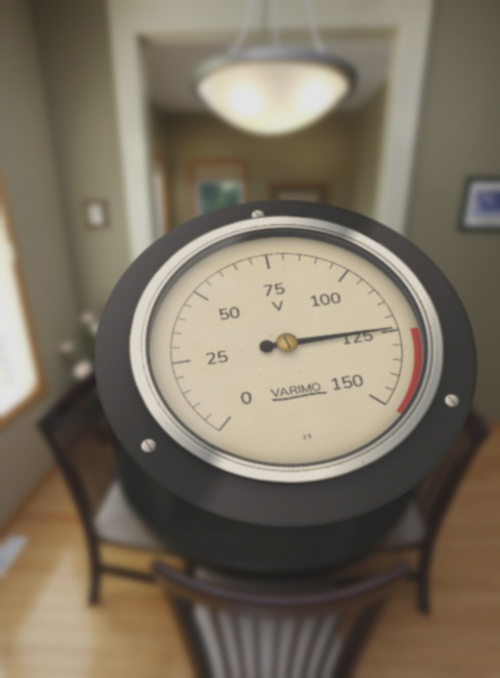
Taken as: 125
